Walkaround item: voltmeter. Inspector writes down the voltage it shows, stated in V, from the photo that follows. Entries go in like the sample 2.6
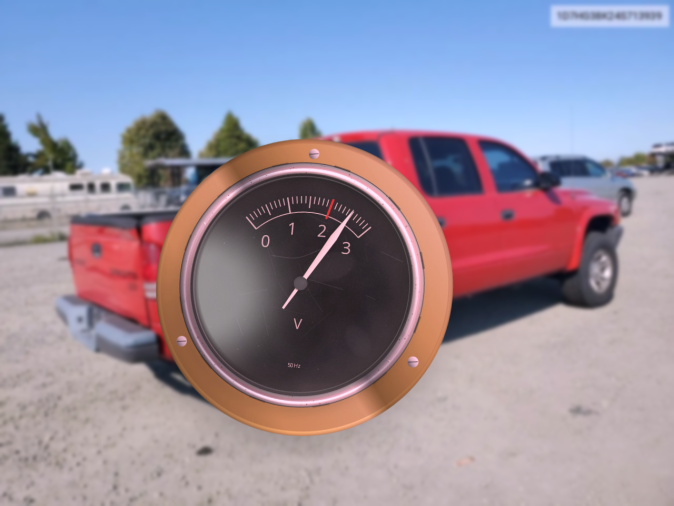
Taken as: 2.5
